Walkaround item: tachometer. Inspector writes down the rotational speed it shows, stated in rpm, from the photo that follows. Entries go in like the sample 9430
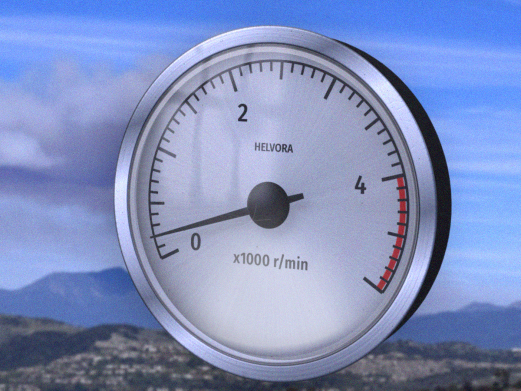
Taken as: 200
